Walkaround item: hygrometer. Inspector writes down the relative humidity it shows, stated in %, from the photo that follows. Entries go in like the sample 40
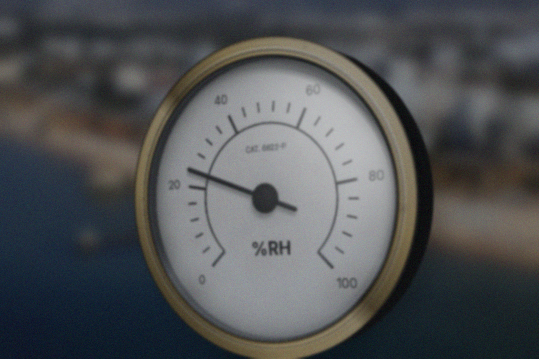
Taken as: 24
